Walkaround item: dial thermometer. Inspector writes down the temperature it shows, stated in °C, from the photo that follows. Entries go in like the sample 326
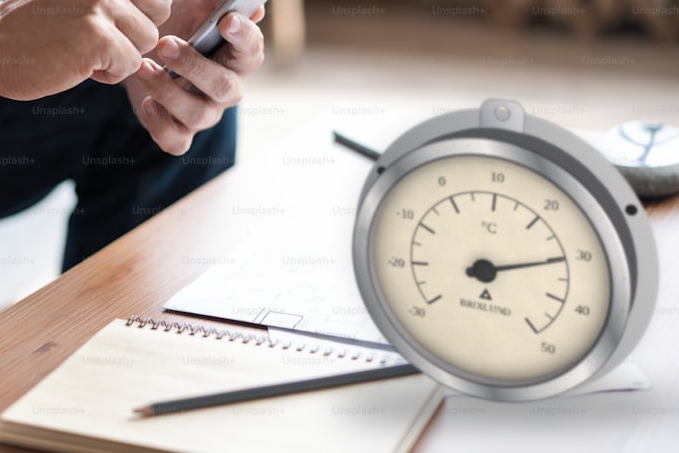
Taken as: 30
